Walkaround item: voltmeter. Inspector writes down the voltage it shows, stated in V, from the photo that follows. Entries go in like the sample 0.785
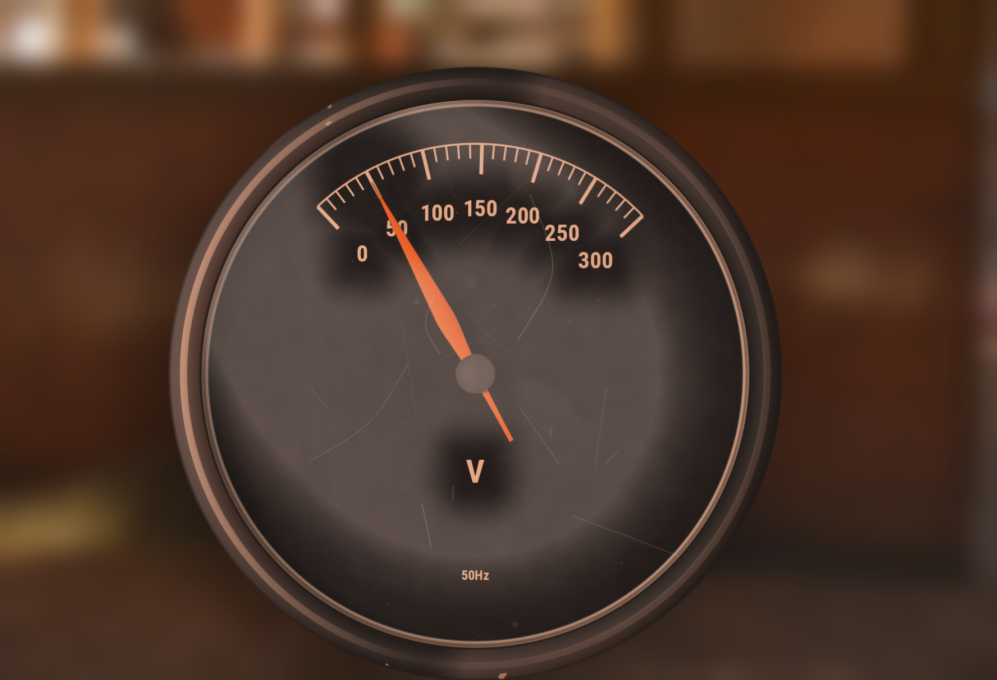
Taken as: 50
